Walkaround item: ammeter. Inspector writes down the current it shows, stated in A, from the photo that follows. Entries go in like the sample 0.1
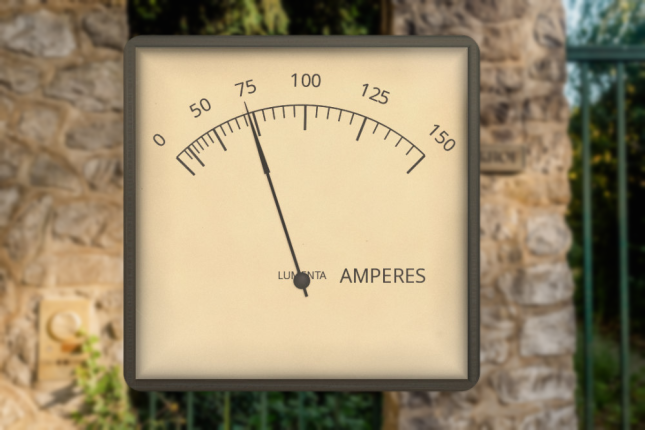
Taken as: 72.5
